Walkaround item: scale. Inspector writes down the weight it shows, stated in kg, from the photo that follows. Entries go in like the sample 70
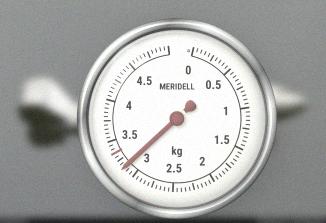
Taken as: 3.15
